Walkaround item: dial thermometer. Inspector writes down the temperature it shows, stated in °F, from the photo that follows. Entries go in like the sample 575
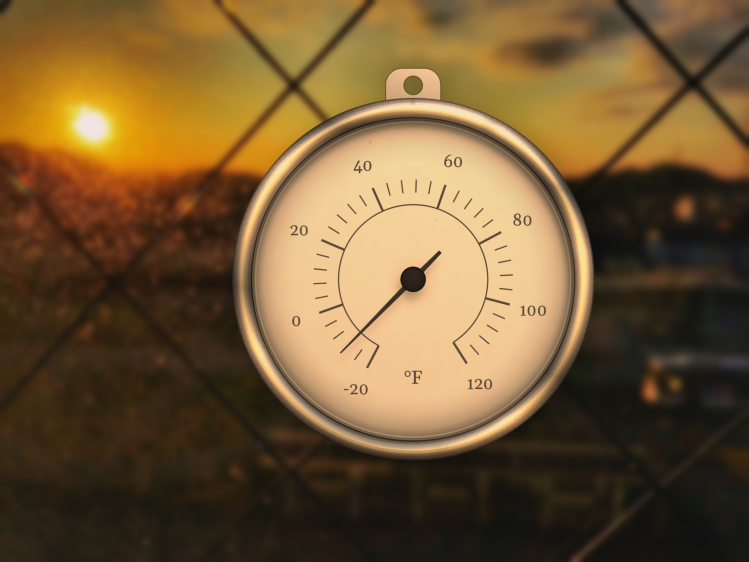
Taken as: -12
